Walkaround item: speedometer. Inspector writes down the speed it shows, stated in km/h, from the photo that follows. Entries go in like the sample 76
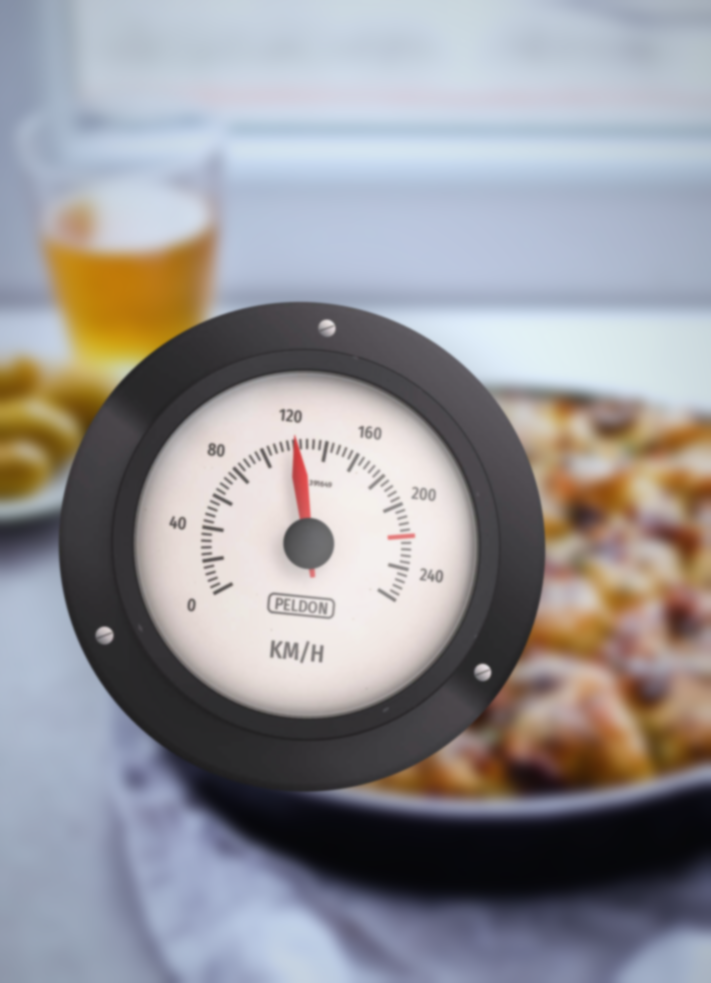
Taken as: 120
